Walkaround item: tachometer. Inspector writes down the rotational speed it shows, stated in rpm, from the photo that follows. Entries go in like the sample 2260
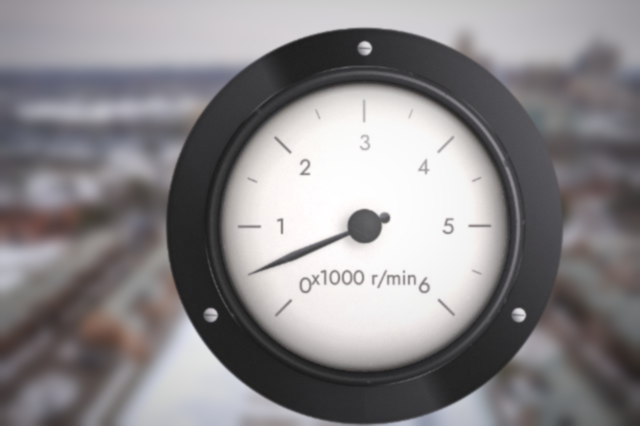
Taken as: 500
